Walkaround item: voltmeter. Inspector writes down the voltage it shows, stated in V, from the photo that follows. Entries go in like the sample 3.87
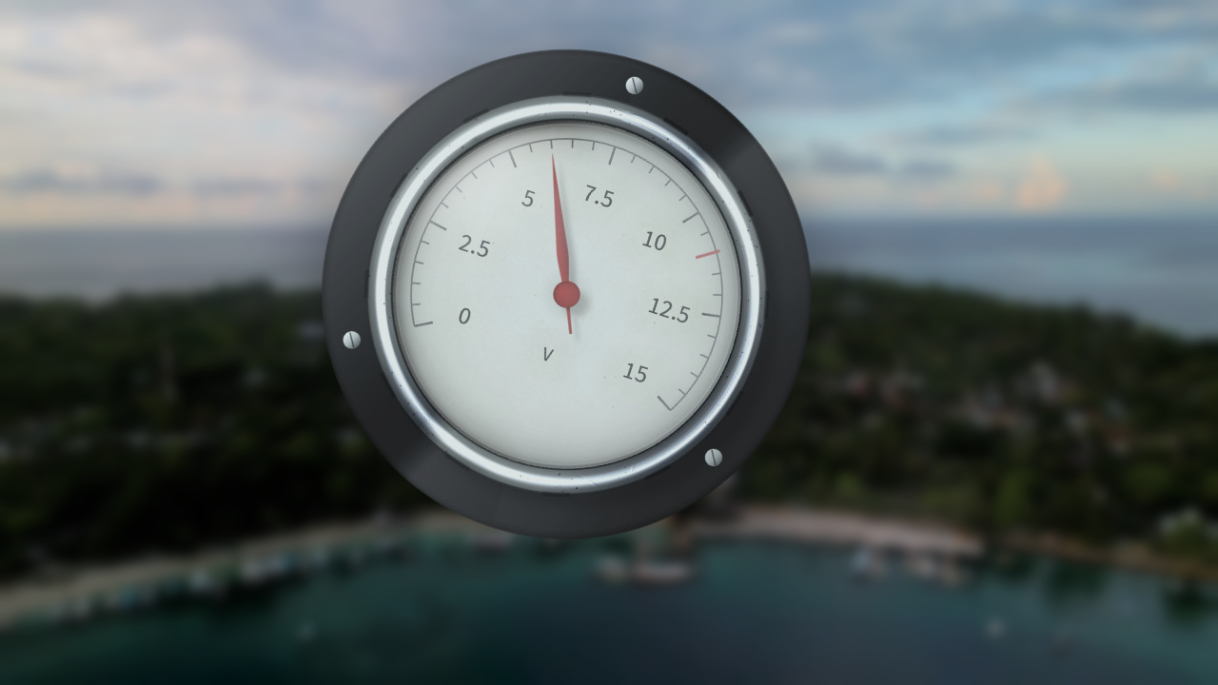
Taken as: 6
